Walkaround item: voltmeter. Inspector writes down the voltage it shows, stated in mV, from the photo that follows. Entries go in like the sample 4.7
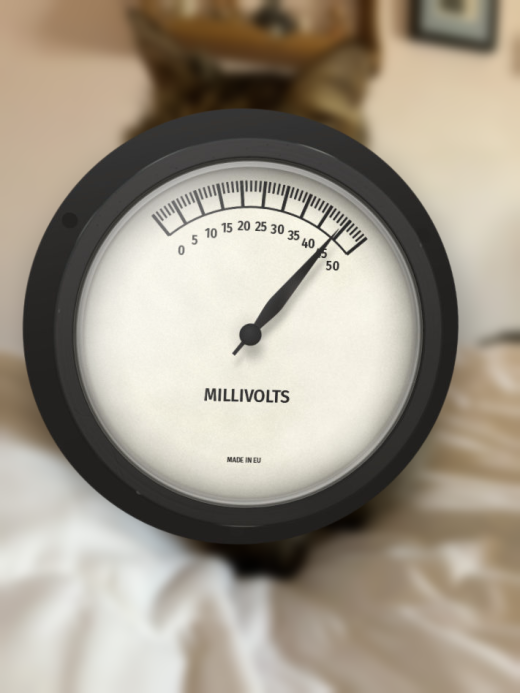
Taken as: 44
